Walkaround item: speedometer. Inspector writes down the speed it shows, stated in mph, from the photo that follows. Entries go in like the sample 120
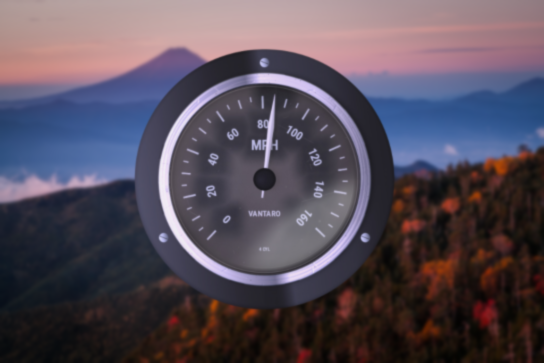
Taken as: 85
